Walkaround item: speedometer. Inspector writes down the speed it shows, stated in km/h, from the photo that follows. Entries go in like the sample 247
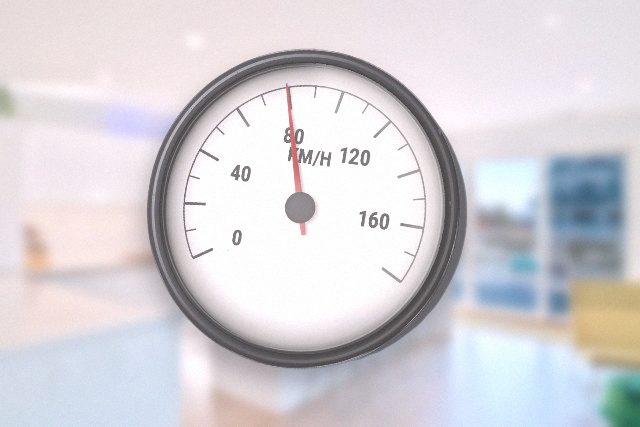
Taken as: 80
